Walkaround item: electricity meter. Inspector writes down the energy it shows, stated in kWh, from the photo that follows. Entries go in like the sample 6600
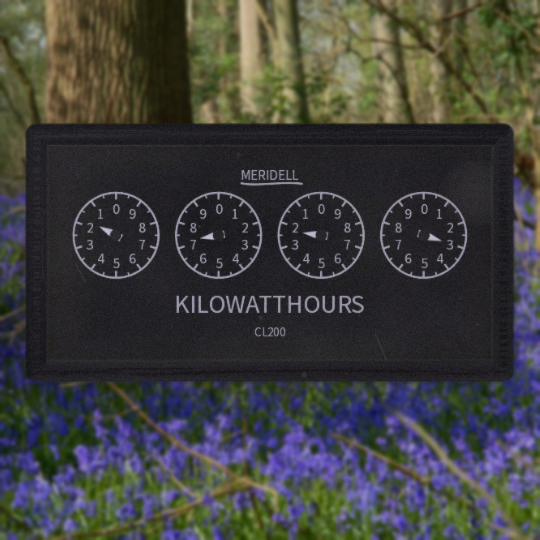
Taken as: 1723
